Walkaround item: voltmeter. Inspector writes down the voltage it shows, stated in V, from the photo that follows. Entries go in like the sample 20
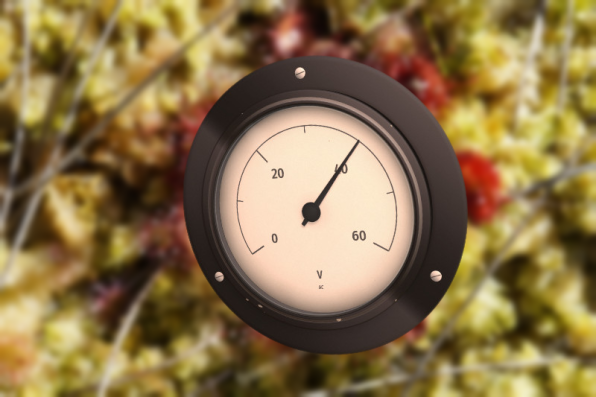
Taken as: 40
